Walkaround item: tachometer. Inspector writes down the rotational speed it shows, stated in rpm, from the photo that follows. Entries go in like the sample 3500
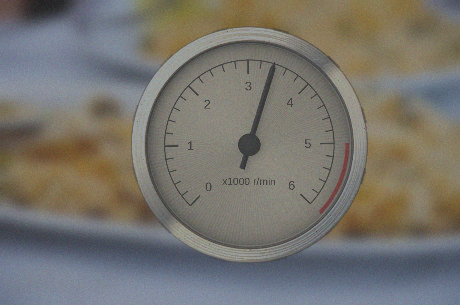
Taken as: 3400
